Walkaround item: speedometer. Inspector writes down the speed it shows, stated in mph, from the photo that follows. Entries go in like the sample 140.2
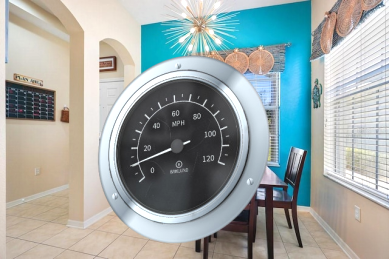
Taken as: 10
